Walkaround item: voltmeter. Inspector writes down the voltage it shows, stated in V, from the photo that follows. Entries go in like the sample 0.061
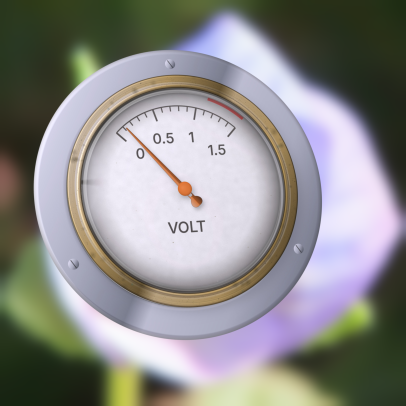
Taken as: 0.1
